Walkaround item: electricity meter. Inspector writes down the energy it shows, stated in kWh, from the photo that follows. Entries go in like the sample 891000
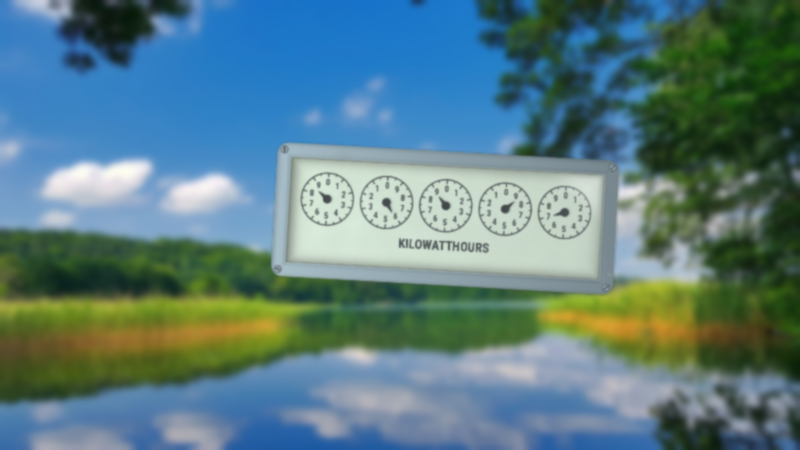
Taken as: 85887
